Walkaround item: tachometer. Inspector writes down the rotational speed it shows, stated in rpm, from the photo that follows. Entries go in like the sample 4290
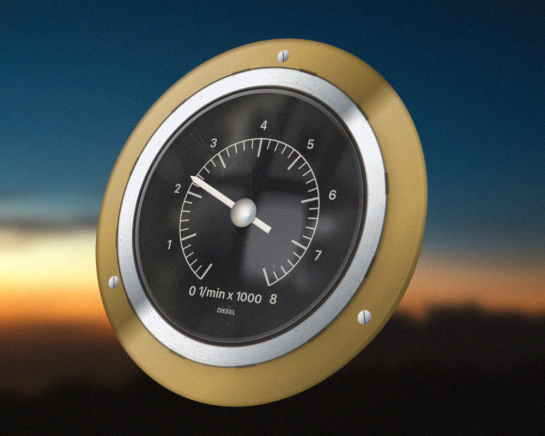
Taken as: 2300
